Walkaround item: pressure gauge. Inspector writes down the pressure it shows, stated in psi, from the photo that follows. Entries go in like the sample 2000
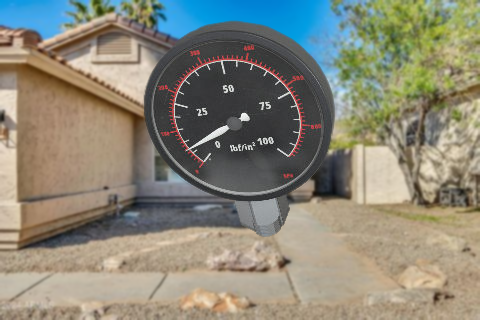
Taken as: 7.5
